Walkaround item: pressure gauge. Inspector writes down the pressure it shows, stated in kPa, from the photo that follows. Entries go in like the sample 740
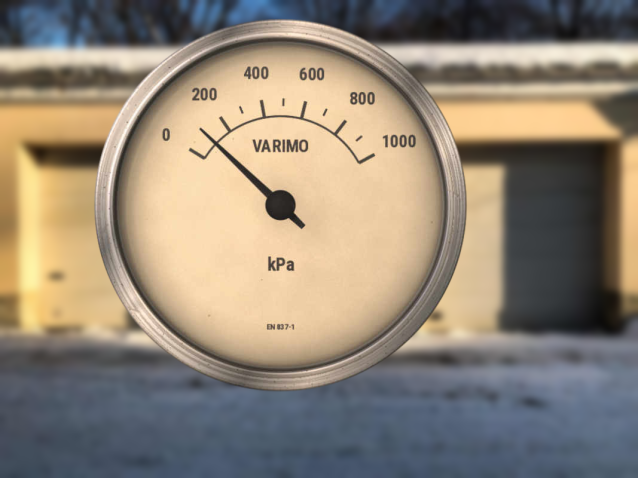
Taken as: 100
